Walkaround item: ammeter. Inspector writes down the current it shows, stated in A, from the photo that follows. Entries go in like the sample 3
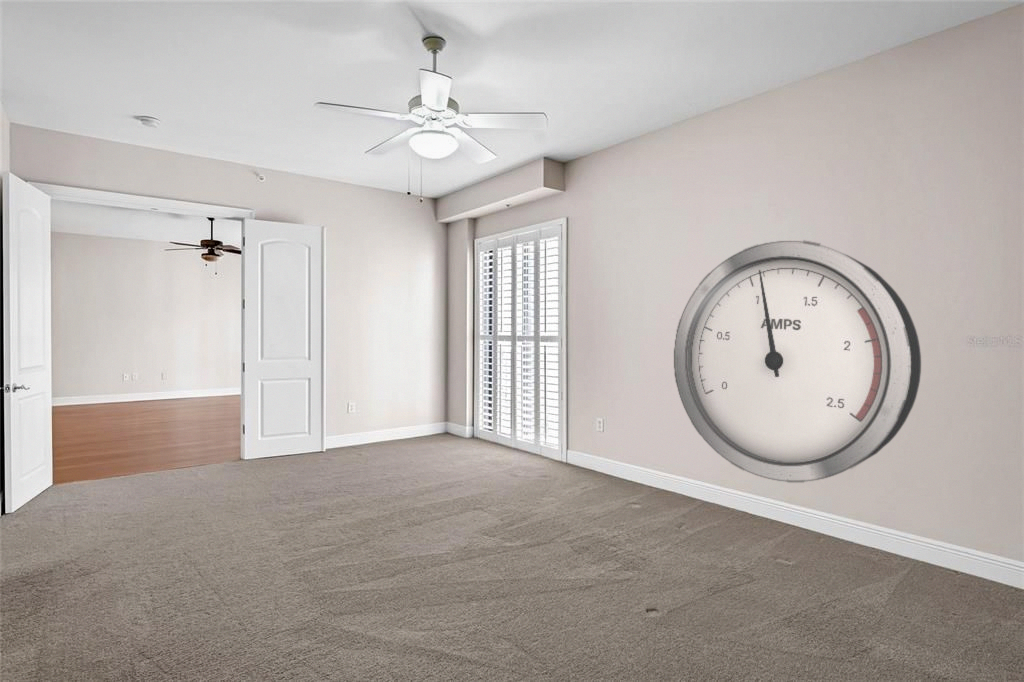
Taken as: 1.1
